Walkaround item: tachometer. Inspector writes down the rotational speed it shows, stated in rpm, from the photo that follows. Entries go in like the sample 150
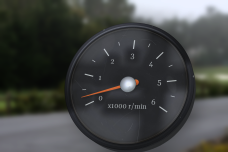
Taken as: 250
